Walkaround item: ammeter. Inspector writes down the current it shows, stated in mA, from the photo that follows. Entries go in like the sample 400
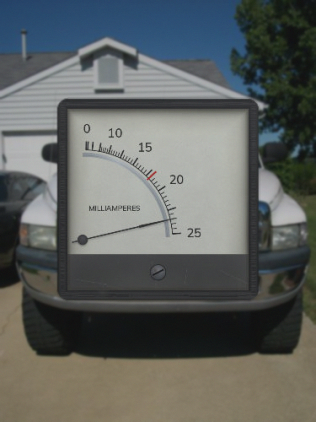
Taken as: 23.5
